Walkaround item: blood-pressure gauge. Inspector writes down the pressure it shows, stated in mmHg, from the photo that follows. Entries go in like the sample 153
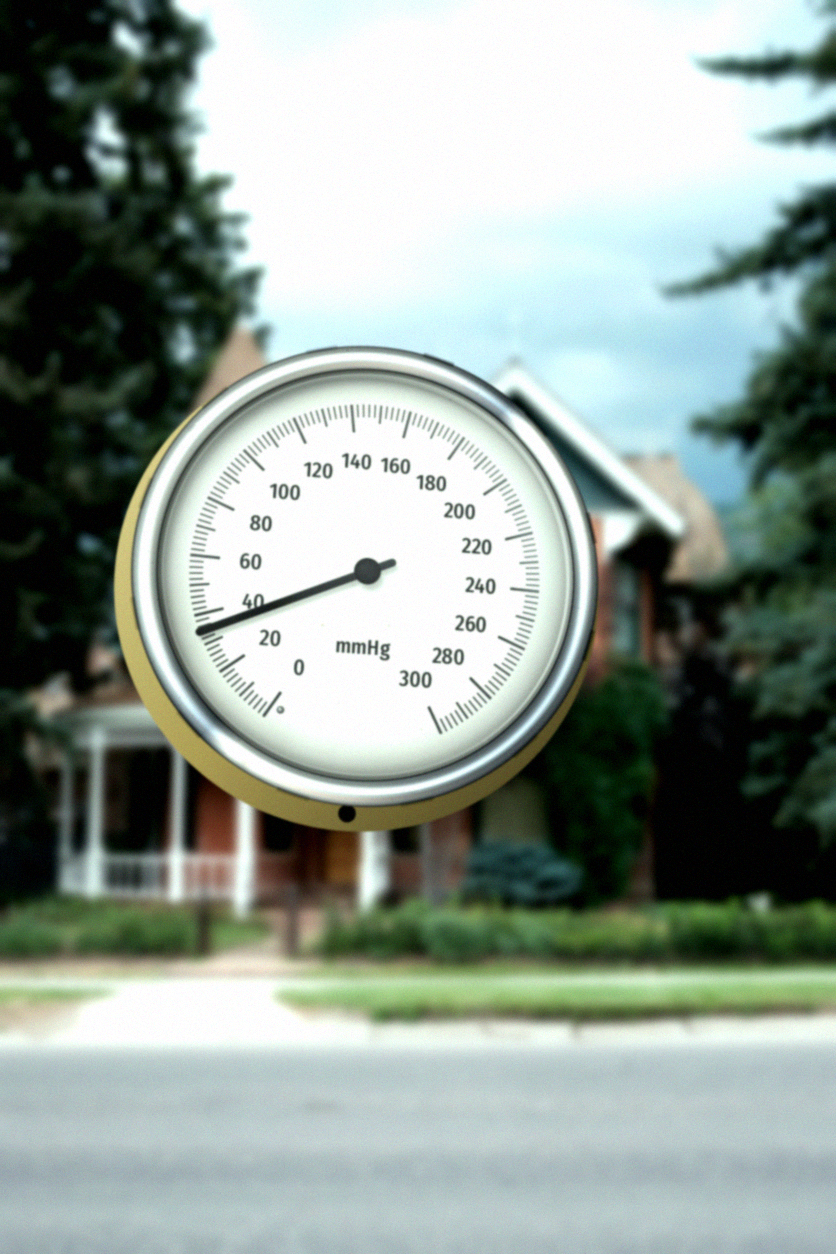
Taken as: 34
